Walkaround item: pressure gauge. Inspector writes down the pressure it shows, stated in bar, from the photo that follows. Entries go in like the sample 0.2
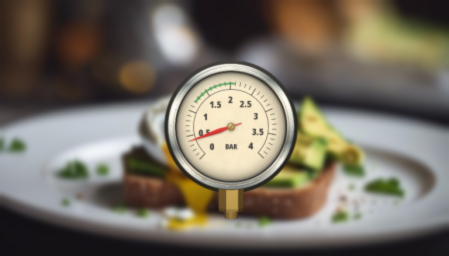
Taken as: 0.4
